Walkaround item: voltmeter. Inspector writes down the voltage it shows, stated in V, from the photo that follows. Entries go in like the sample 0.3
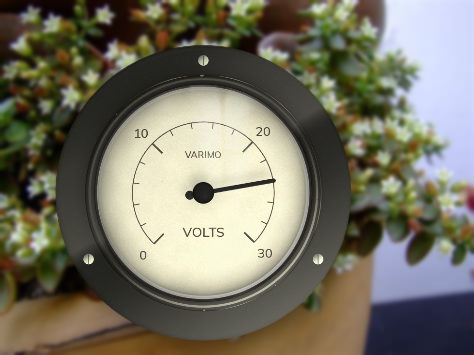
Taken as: 24
